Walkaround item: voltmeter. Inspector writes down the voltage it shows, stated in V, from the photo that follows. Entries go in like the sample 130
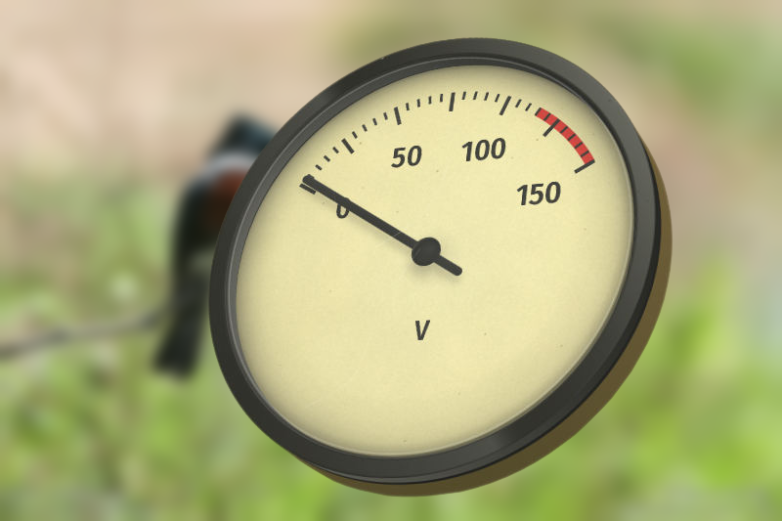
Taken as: 2.5
